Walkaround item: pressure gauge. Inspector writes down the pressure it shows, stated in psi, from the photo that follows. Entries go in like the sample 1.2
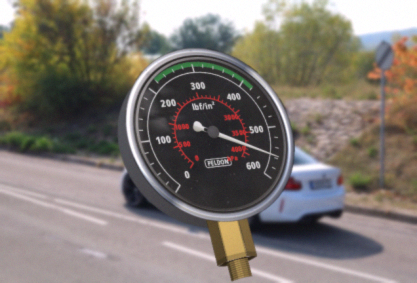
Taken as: 560
